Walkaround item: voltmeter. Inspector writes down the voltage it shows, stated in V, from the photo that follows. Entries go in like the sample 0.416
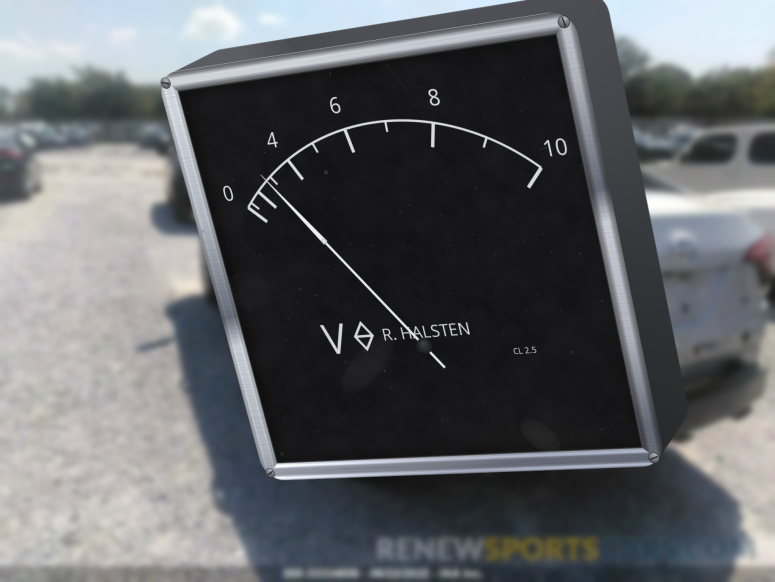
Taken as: 3
